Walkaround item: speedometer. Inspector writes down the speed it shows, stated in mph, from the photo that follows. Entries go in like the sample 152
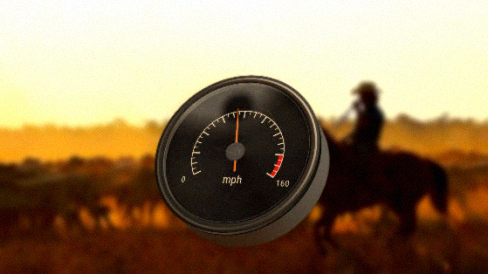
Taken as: 75
